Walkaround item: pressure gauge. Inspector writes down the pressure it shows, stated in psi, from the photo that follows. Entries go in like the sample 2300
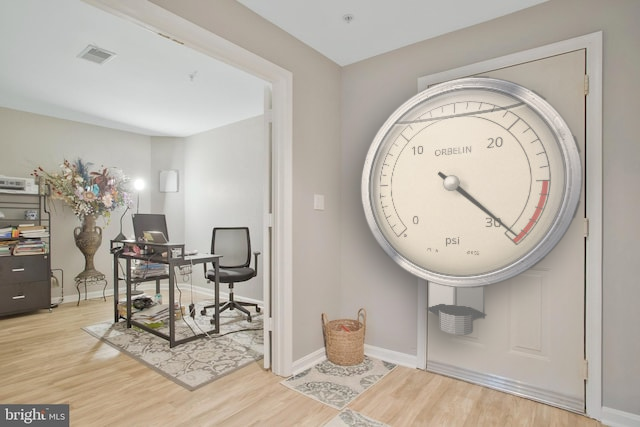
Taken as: 29.5
